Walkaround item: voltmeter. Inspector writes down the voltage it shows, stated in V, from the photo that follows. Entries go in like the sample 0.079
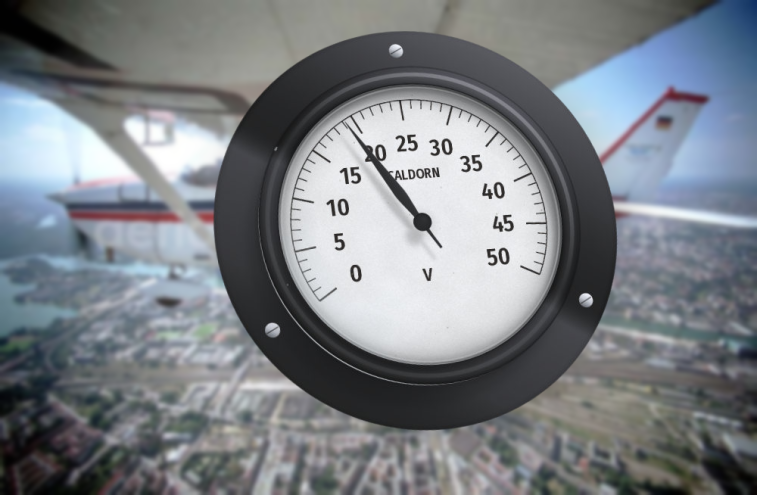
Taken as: 19
